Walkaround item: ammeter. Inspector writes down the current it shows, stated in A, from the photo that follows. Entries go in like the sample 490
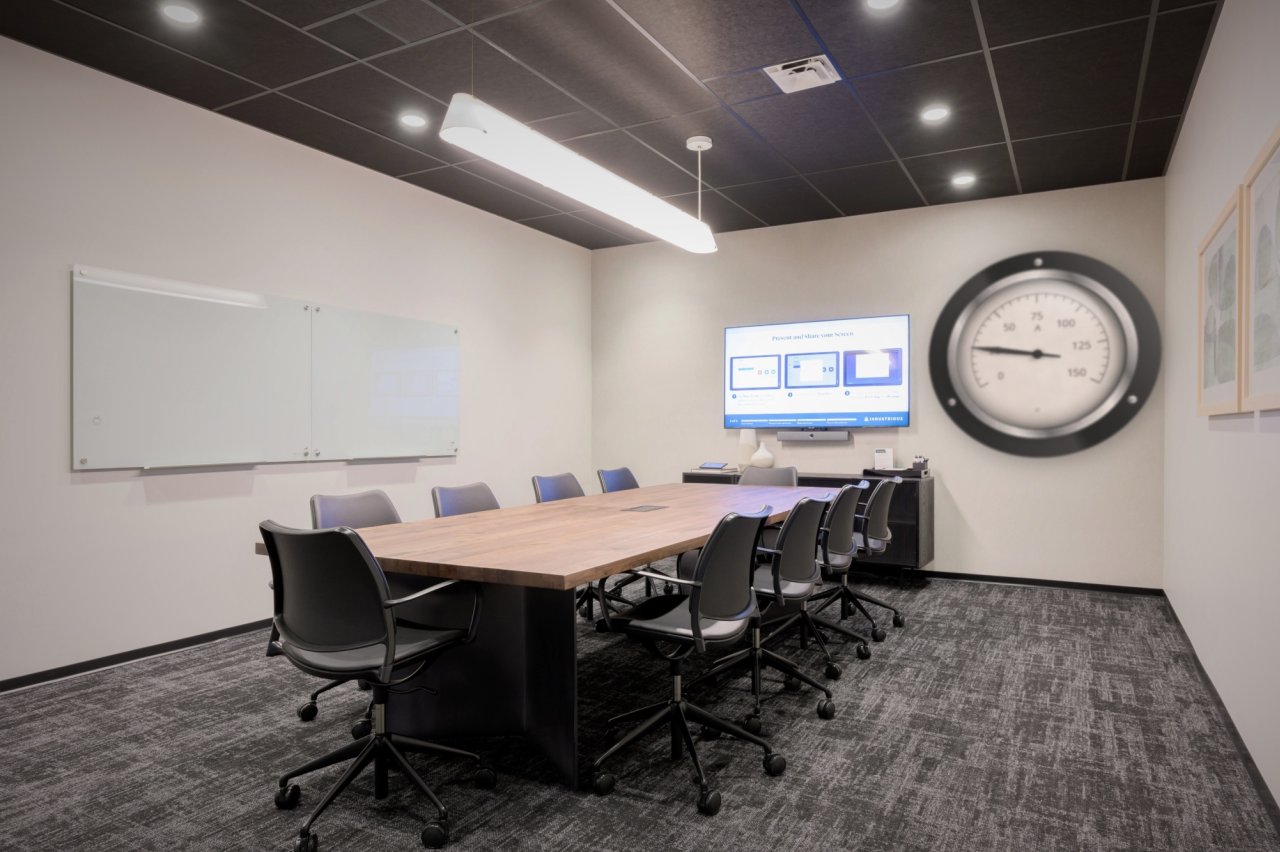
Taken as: 25
